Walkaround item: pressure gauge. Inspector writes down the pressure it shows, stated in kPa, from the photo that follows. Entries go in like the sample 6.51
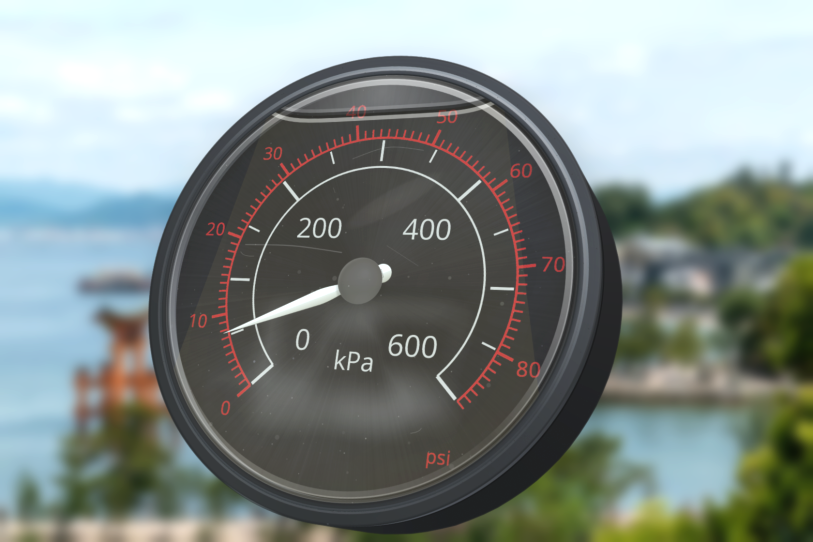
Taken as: 50
